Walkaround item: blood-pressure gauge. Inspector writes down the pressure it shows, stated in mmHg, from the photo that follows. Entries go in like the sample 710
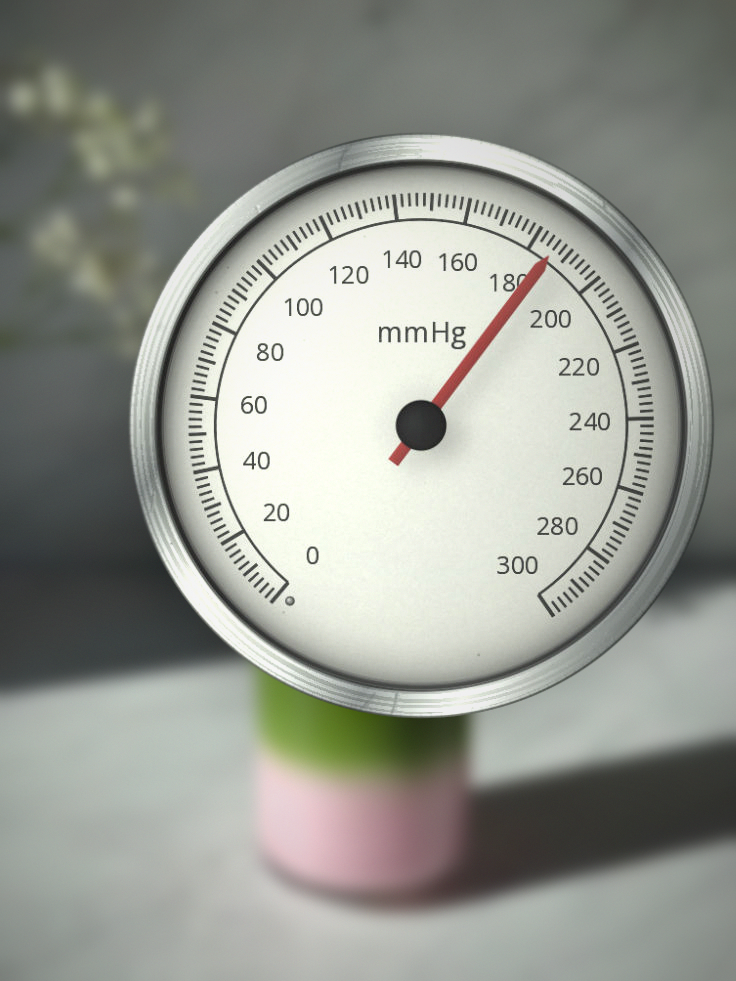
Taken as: 186
